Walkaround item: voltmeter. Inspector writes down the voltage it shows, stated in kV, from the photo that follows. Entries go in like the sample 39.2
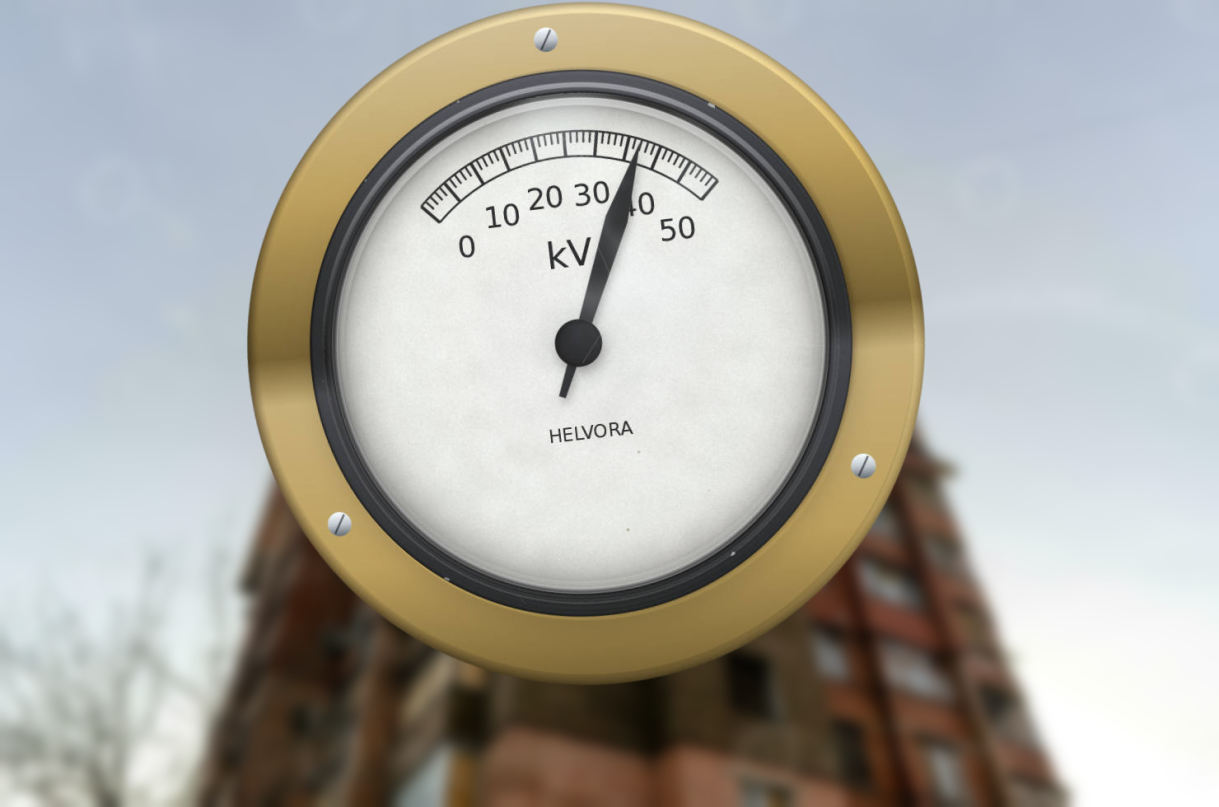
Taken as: 37
